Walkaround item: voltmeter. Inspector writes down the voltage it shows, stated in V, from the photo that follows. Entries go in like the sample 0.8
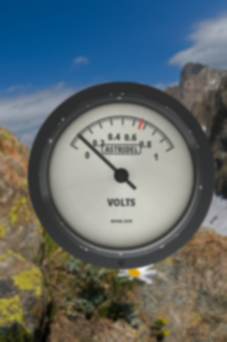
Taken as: 0.1
